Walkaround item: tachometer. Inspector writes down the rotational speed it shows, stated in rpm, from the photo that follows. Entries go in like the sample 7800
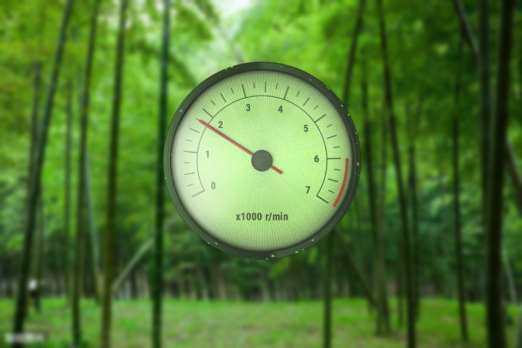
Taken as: 1750
